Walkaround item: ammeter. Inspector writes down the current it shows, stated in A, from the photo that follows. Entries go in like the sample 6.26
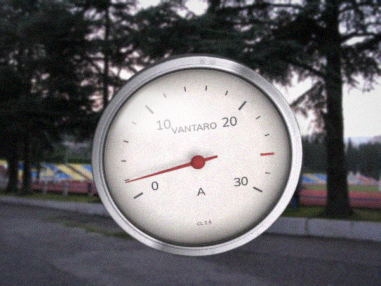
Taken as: 2
